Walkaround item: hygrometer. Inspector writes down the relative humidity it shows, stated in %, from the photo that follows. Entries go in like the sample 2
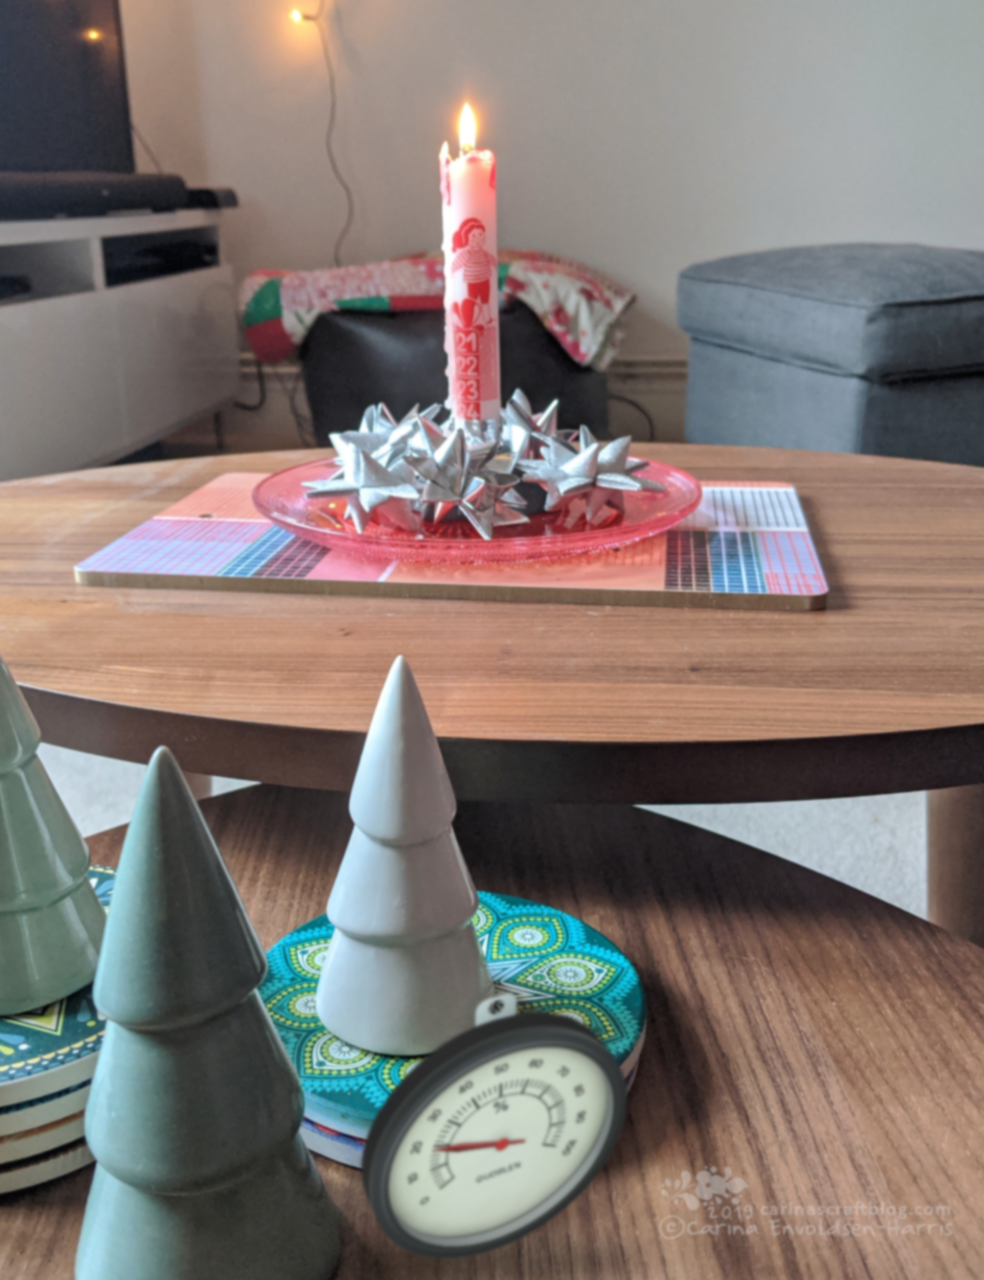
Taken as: 20
